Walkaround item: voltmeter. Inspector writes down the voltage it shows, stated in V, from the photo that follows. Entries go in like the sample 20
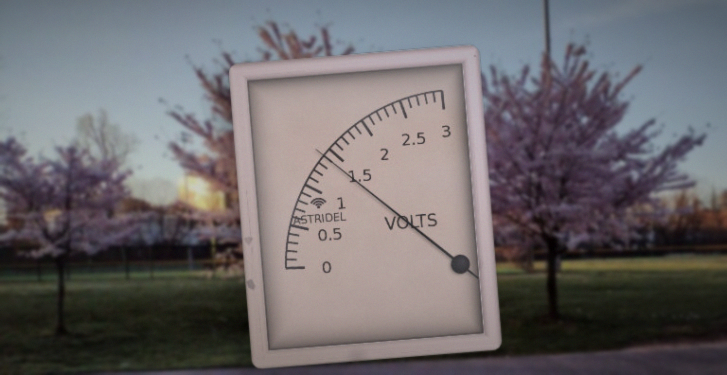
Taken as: 1.4
